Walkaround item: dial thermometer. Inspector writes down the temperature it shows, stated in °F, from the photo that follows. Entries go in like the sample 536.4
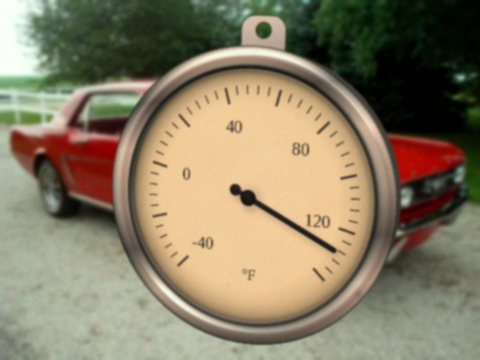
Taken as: 128
